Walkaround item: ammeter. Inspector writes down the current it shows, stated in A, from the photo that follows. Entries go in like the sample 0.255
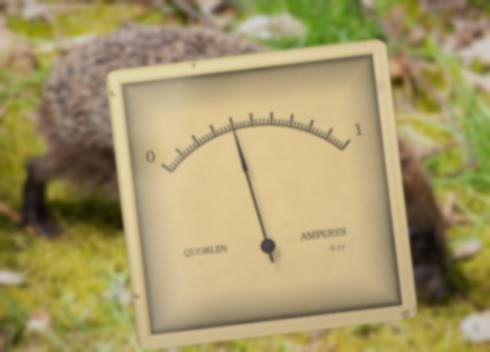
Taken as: 0.4
